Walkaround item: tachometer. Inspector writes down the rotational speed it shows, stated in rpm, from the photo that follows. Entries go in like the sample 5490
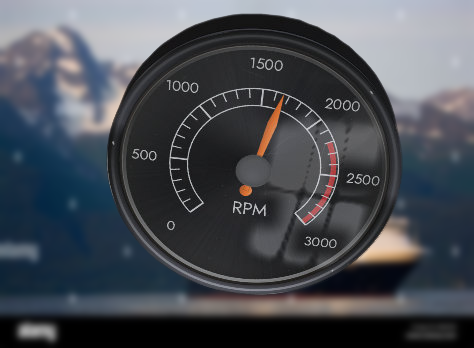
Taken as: 1650
